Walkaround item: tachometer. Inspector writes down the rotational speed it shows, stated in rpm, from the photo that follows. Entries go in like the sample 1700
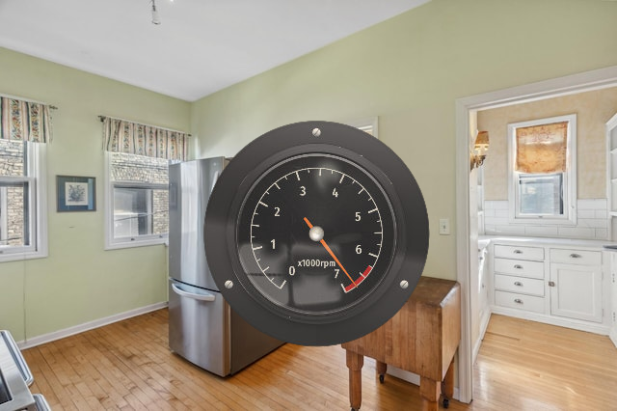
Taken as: 6750
